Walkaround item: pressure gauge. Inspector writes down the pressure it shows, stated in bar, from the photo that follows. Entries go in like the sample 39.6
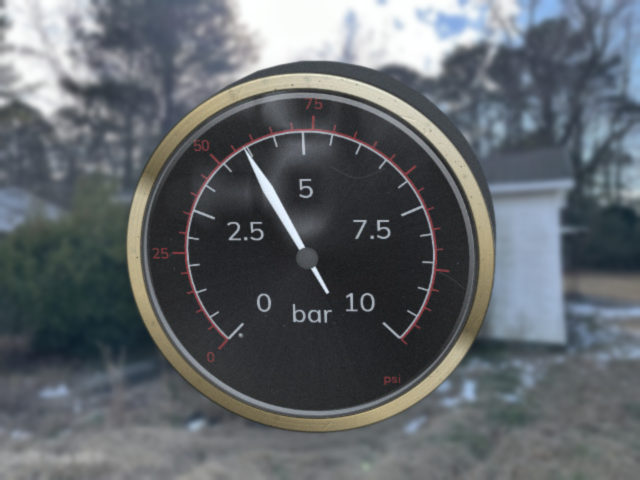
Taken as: 4
